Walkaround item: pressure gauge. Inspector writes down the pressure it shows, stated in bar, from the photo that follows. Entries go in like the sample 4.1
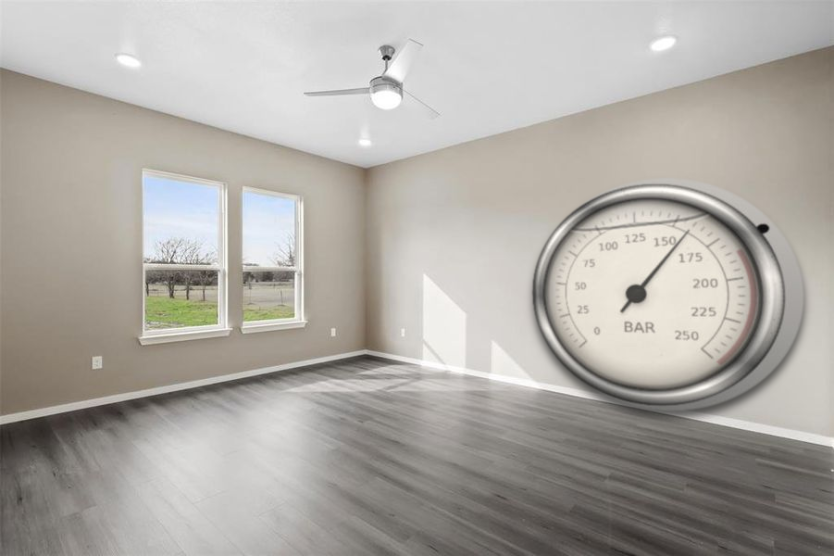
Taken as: 160
